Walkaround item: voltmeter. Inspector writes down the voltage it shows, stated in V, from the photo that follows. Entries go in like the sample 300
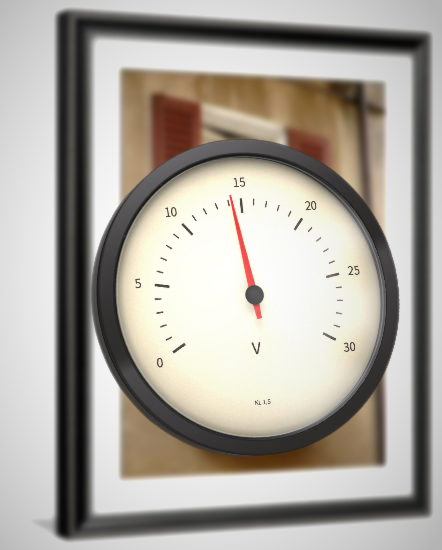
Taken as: 14
